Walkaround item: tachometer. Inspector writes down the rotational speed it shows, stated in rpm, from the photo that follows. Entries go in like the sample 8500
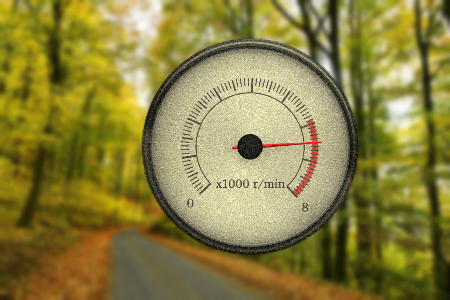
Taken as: 6500
